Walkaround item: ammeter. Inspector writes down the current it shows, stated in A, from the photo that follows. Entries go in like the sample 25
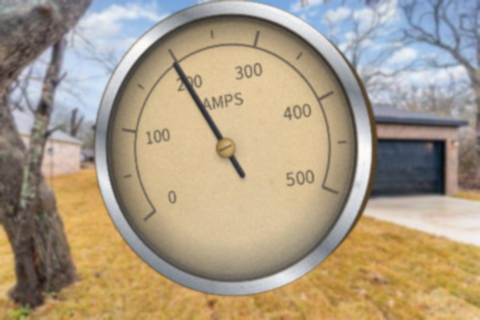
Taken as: 200
